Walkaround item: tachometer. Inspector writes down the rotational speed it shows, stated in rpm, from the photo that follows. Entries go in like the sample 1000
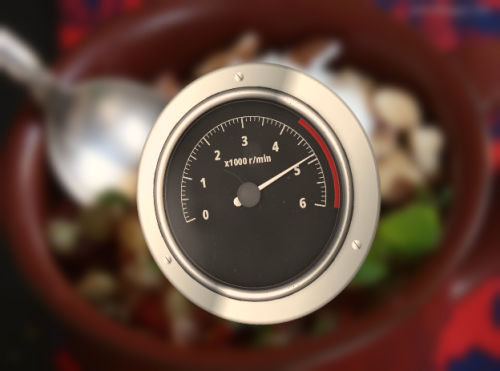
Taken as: 4900
